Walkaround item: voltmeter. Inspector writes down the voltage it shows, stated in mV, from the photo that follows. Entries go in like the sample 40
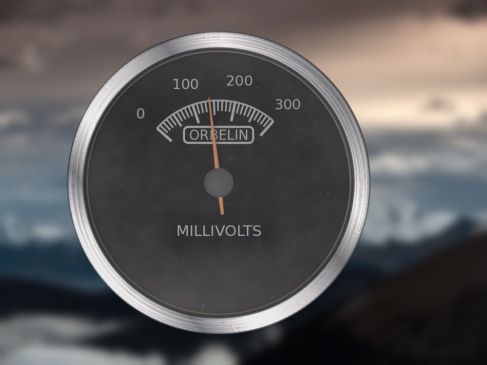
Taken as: 140
